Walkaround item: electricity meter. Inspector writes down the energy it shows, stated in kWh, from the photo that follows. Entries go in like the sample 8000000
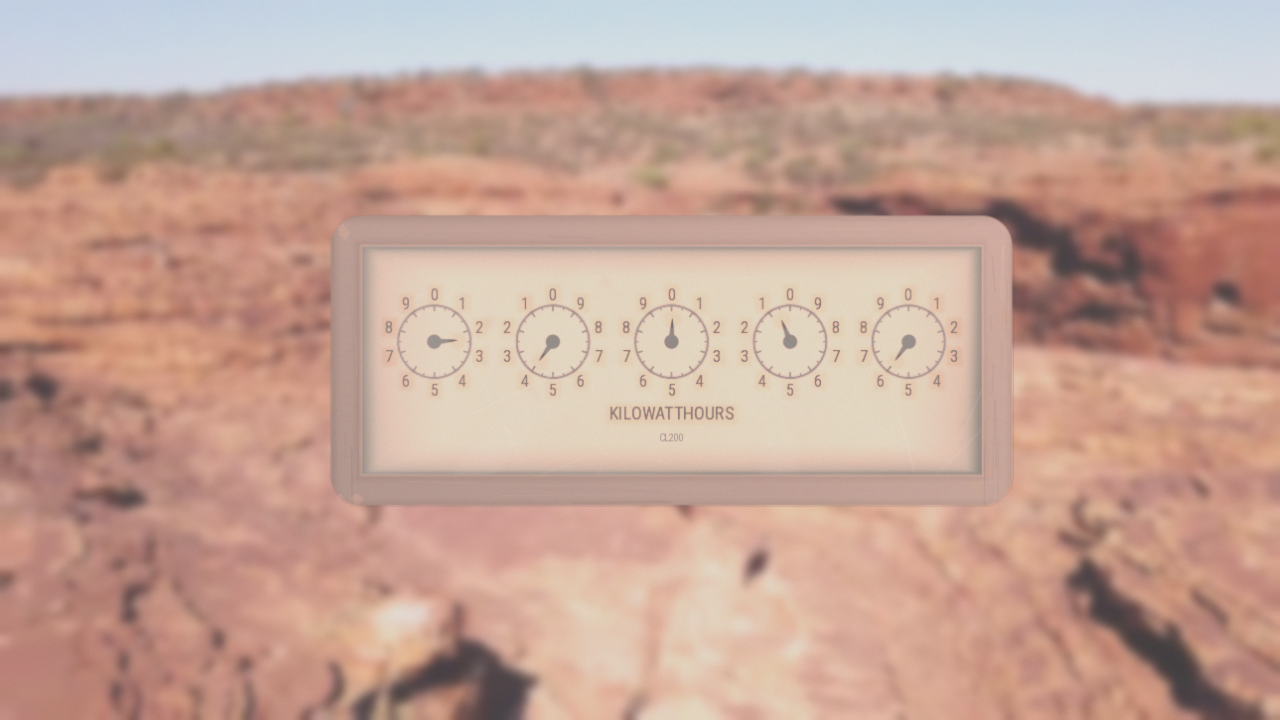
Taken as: 24006
